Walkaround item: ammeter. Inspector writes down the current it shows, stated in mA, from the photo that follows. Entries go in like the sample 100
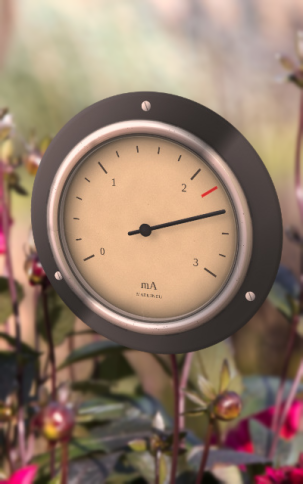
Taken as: 2.4
